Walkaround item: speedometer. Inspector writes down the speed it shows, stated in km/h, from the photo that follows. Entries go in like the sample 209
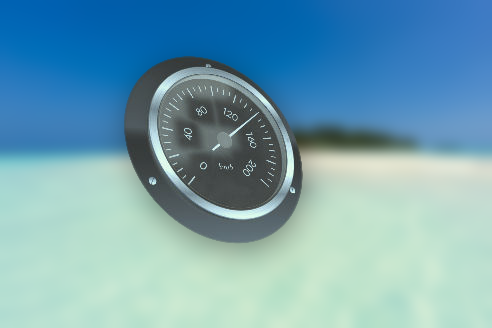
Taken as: 140
